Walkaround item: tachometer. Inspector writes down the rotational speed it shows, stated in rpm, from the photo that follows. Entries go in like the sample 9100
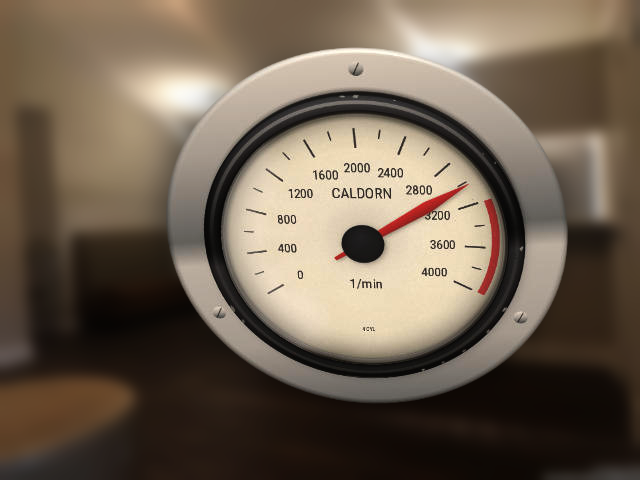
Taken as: 3000
